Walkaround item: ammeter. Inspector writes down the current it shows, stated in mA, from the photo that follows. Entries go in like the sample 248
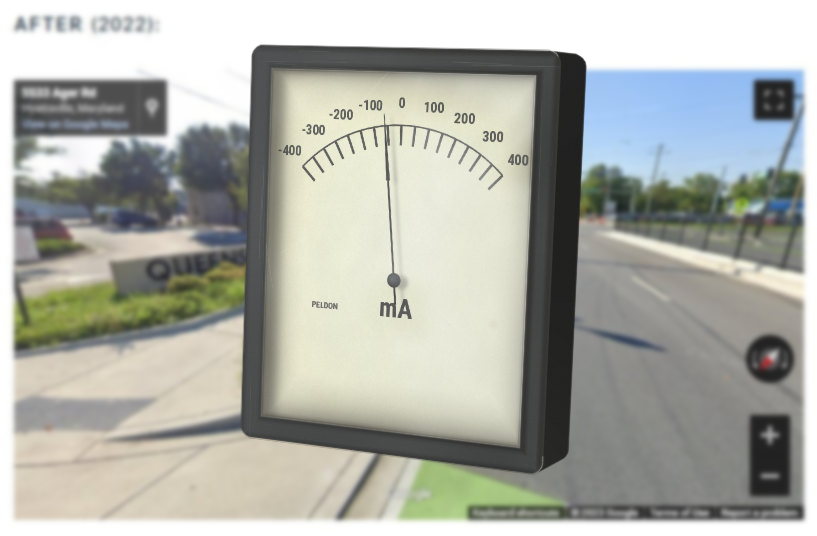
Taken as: -50
